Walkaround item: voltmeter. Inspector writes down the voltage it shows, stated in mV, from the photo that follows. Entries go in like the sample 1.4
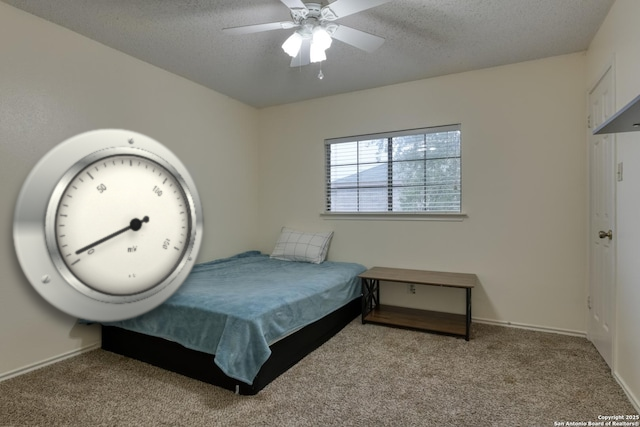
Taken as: 5
